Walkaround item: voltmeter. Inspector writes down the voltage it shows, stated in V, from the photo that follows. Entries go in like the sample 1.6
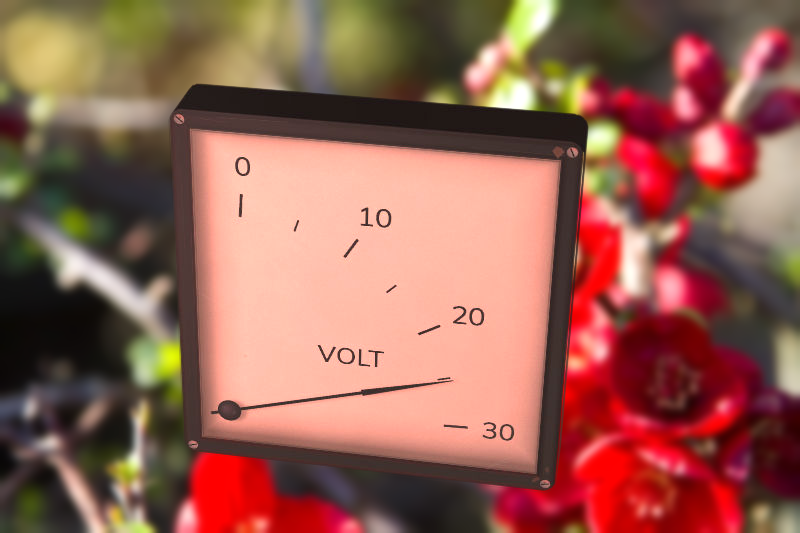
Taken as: 25
